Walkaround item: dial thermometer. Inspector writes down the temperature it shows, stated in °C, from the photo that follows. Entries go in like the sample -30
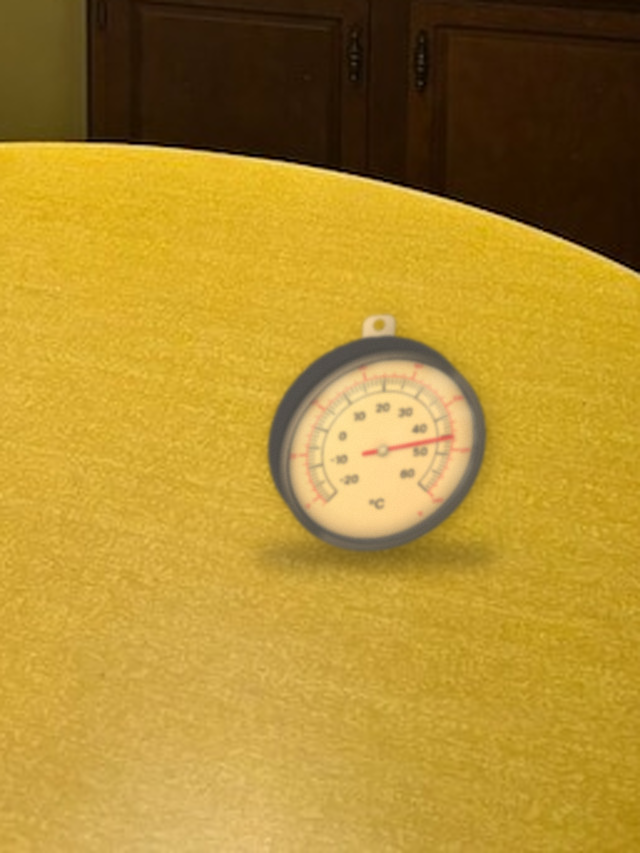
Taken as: 45
